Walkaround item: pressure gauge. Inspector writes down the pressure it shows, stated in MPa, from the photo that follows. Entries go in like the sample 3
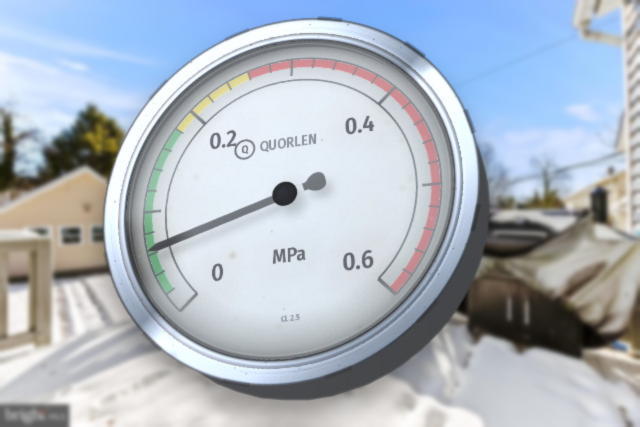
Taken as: 0.06
